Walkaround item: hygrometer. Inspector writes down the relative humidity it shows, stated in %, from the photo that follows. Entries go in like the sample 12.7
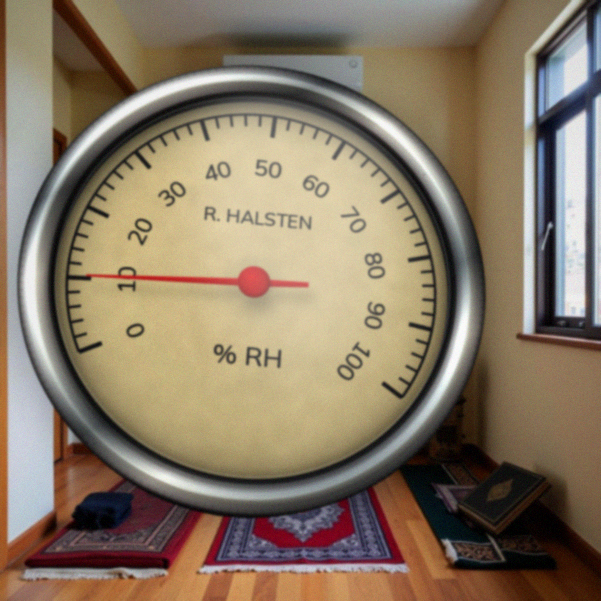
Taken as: 10
